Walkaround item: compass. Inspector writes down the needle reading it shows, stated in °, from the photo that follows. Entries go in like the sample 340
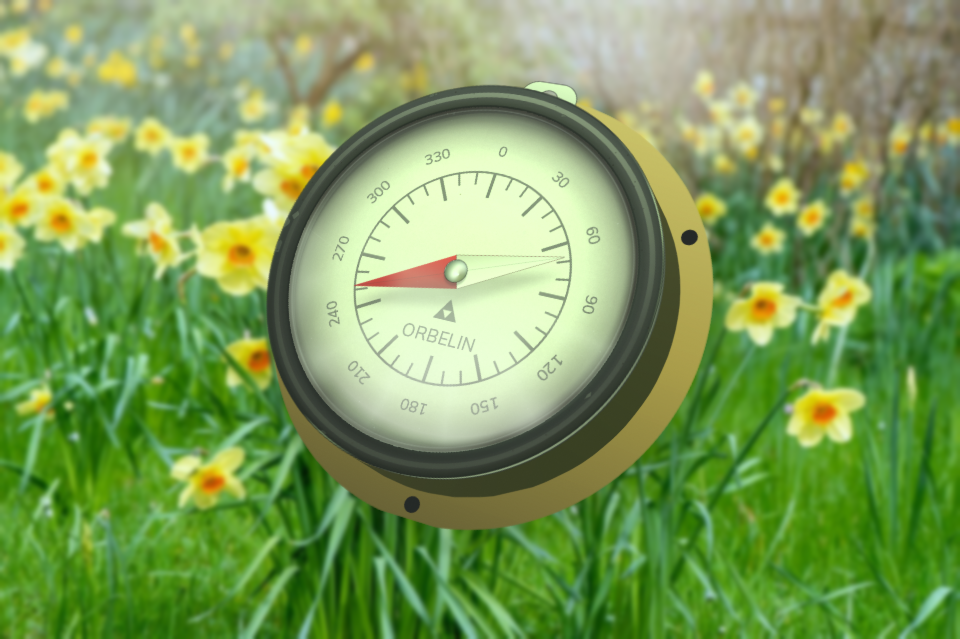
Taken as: 250
